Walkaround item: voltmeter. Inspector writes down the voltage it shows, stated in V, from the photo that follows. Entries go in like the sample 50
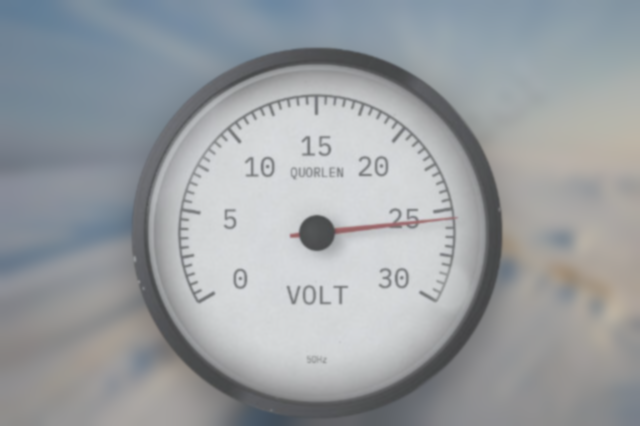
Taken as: 25.5
